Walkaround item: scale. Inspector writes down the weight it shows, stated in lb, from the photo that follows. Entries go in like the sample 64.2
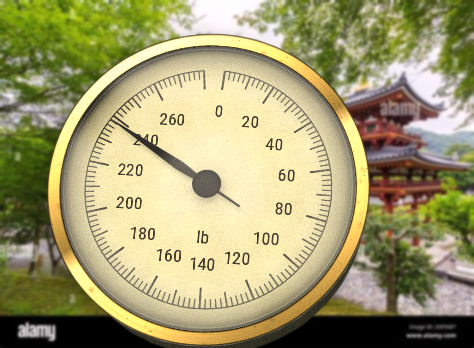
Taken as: 238
